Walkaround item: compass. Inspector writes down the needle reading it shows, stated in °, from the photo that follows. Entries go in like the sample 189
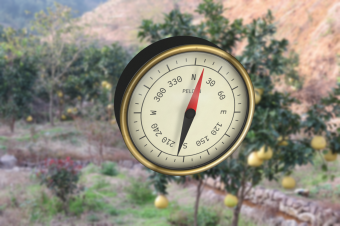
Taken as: 10
